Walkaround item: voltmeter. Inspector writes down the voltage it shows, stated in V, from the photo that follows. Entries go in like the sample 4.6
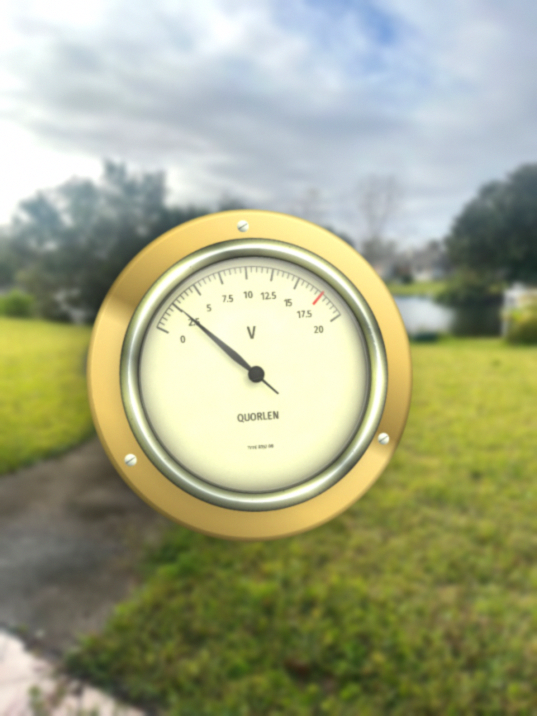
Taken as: 2.5
